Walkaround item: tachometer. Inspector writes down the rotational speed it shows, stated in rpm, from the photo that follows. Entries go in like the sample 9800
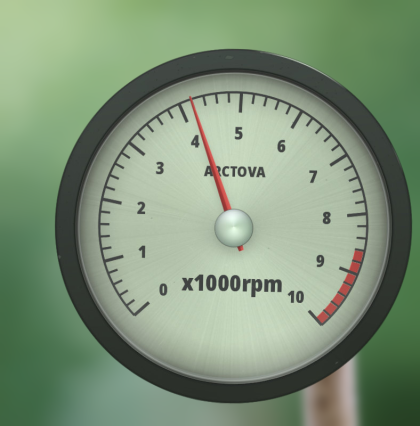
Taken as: 4200
